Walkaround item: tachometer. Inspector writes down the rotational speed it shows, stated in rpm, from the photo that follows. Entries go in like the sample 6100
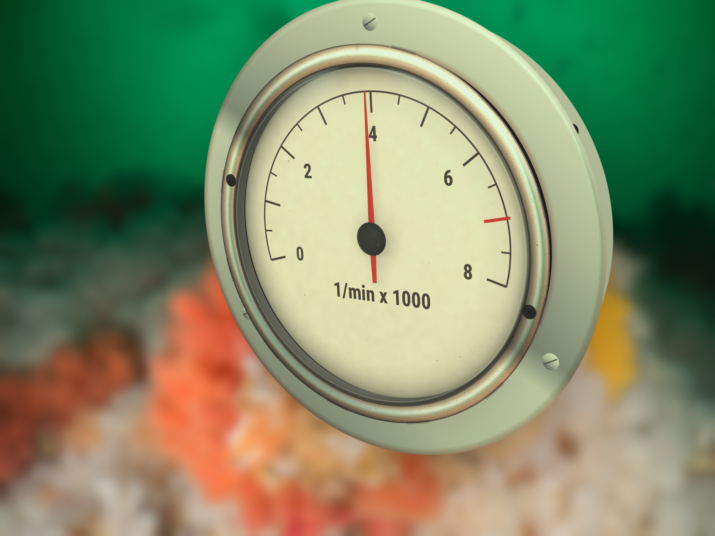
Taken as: 4000
